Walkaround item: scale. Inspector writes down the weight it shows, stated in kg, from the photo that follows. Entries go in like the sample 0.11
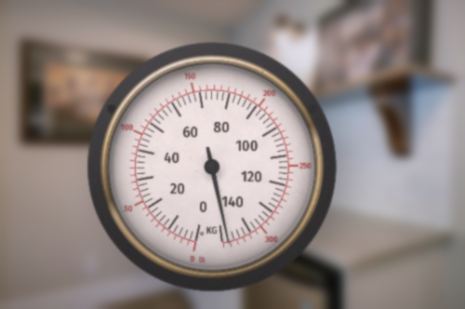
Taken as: 148
